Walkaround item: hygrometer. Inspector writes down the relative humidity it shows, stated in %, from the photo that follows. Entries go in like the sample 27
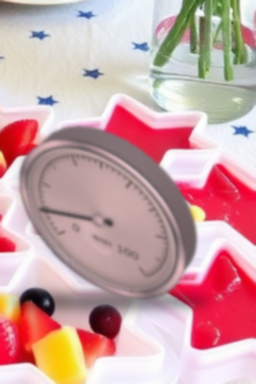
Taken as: 10
